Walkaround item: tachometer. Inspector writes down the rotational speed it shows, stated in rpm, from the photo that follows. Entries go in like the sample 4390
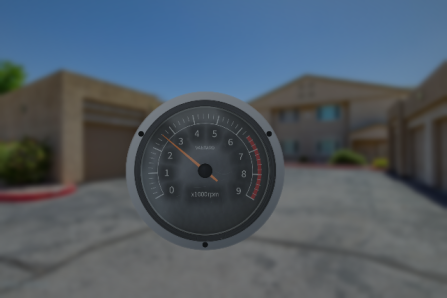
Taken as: 2600
